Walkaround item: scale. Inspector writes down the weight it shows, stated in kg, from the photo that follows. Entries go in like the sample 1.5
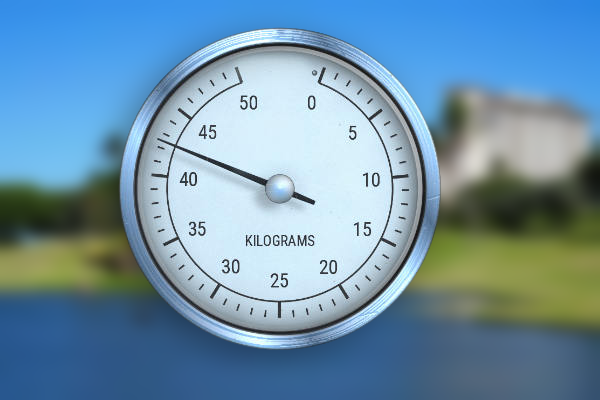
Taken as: 42.5
